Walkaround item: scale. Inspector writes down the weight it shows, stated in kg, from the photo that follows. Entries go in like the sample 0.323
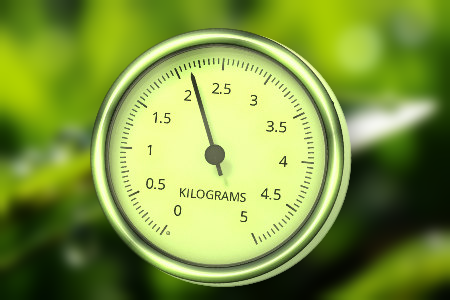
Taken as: 2.15
